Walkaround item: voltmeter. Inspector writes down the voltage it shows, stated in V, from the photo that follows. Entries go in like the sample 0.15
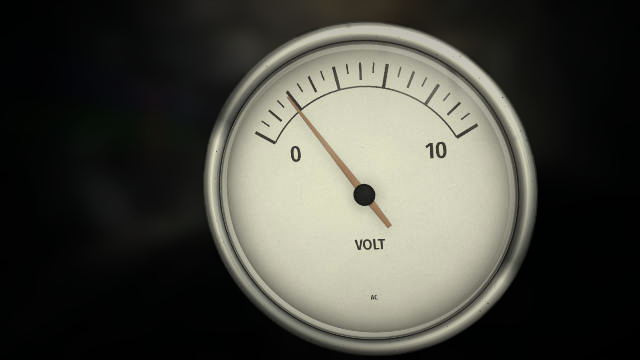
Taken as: 2
